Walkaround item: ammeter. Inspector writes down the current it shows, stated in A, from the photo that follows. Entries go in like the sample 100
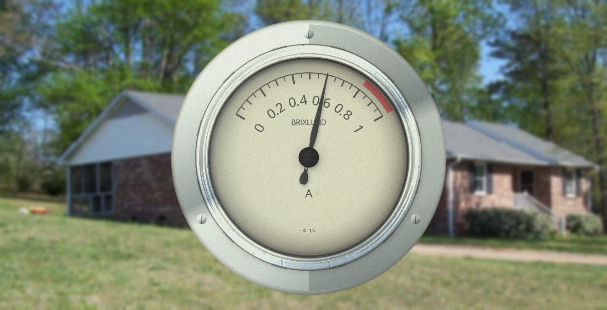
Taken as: 0.6
